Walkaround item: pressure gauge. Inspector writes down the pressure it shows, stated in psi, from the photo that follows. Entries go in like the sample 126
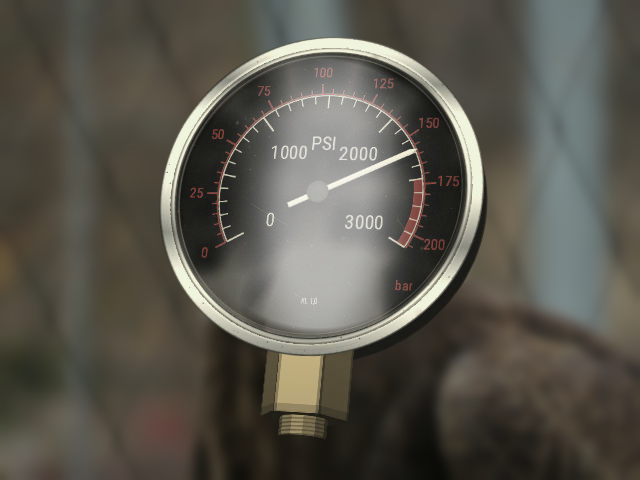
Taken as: 2300
